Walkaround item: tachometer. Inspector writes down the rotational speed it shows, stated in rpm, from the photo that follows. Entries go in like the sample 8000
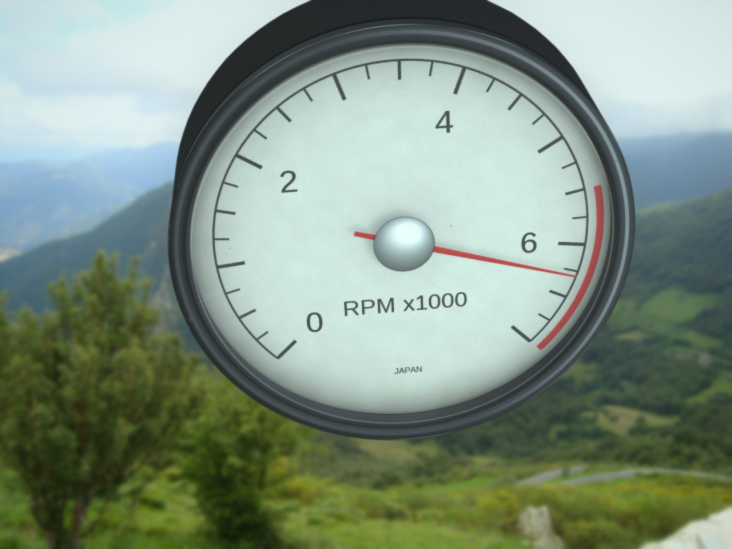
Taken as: 6250
